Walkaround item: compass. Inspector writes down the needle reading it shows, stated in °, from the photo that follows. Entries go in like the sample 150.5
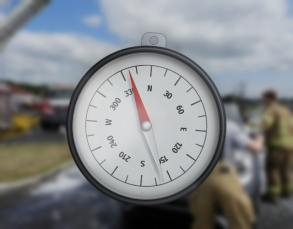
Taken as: 337.5
